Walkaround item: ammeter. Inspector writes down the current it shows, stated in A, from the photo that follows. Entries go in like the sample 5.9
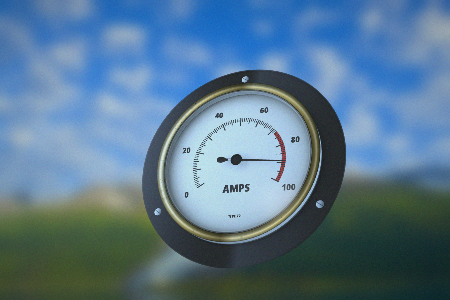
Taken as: 90
